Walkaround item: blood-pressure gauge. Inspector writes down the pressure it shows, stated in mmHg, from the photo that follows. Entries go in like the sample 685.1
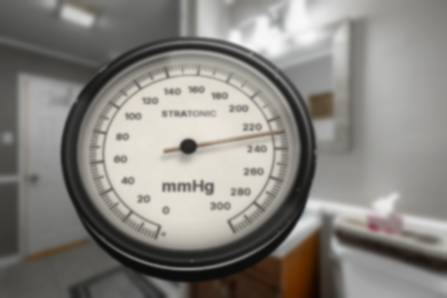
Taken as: 230
